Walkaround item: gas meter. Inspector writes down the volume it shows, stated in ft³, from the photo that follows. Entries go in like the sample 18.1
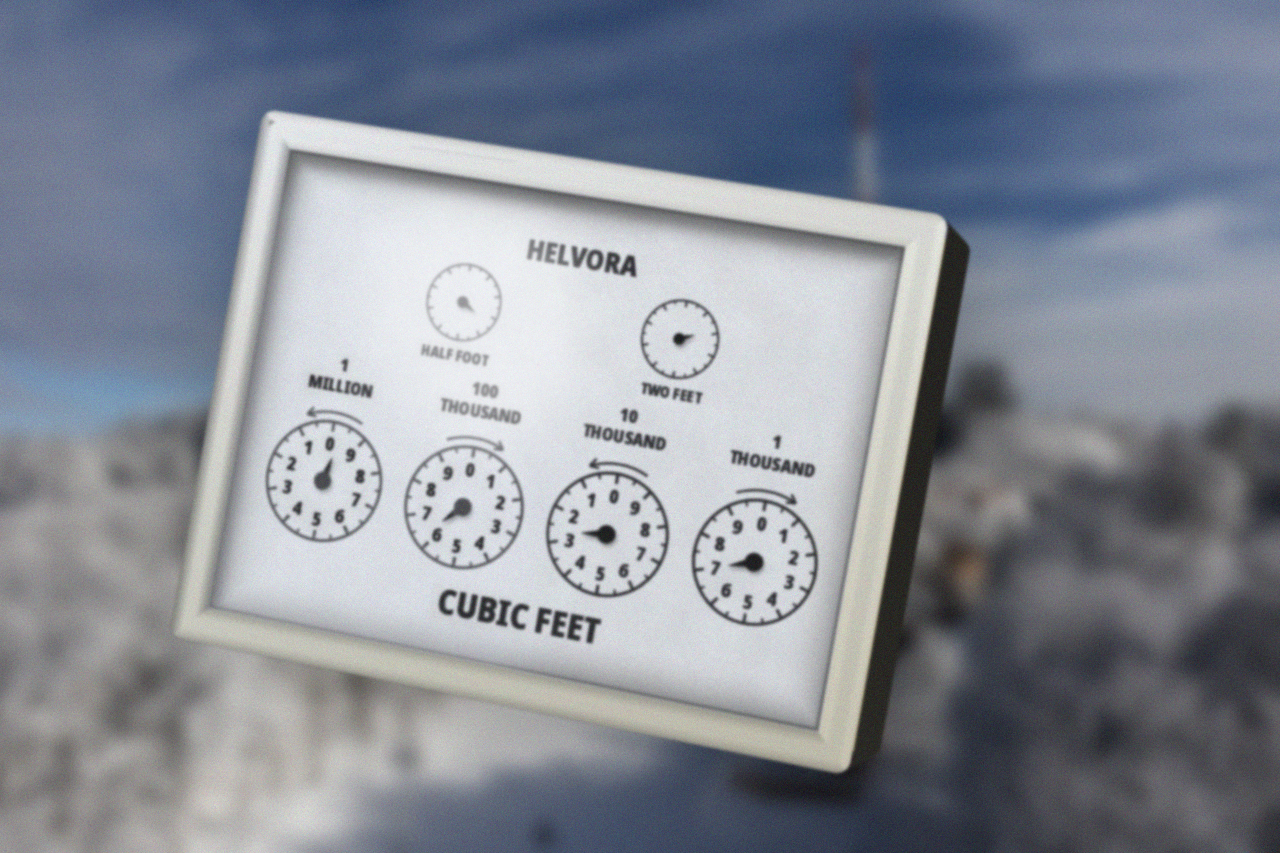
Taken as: 962700
